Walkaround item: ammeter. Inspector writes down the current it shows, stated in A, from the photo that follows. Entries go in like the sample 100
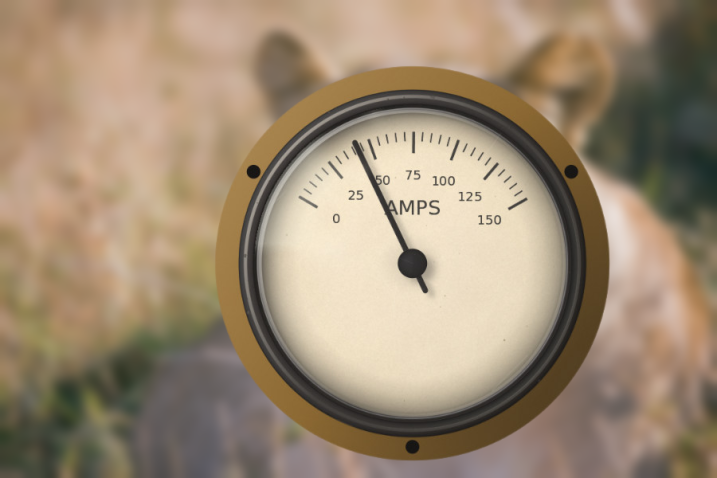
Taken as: 42.5
